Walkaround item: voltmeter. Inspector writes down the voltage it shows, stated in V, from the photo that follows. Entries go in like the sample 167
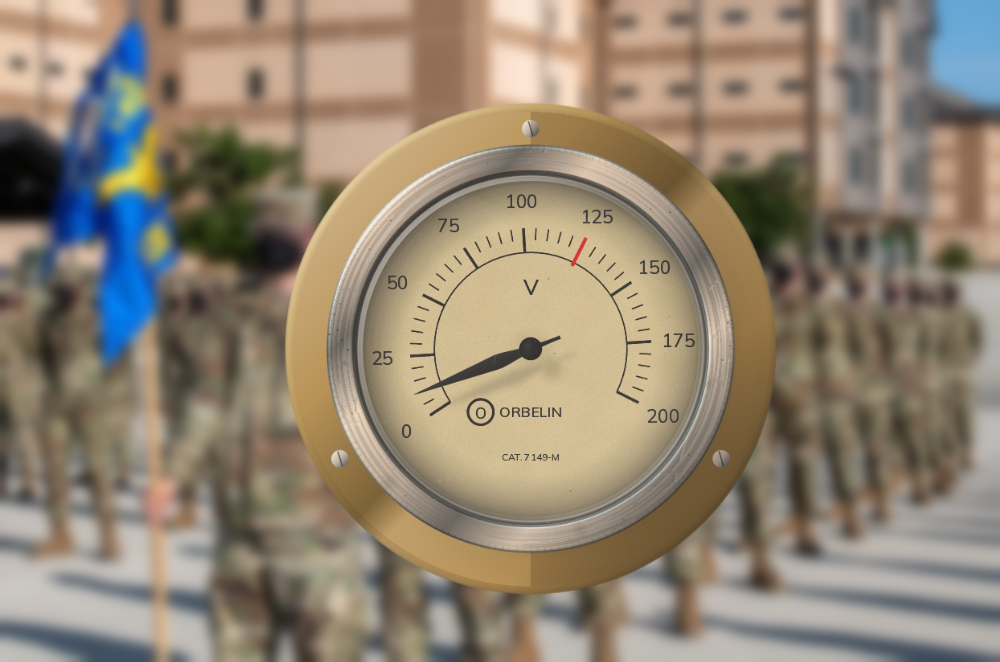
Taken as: 10
